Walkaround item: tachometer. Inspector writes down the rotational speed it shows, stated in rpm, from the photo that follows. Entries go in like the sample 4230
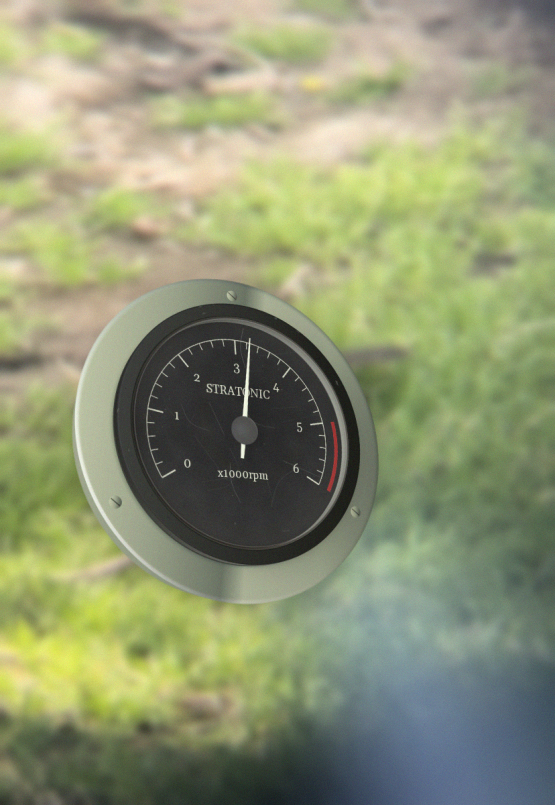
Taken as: 3200
